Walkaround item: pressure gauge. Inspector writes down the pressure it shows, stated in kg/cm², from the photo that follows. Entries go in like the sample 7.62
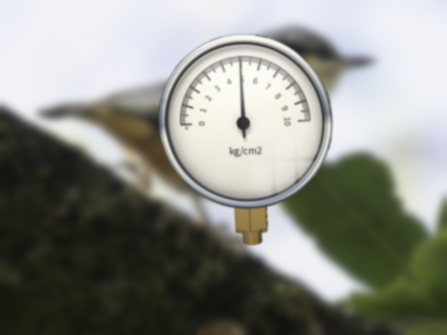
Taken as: 5
